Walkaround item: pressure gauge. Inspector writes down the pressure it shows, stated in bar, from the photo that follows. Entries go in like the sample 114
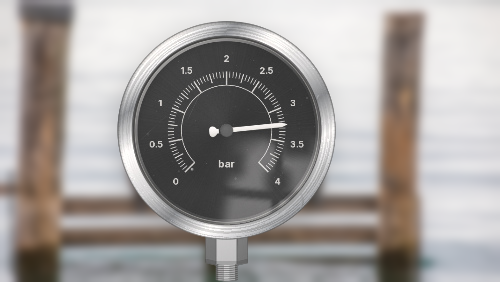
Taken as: 3.25
